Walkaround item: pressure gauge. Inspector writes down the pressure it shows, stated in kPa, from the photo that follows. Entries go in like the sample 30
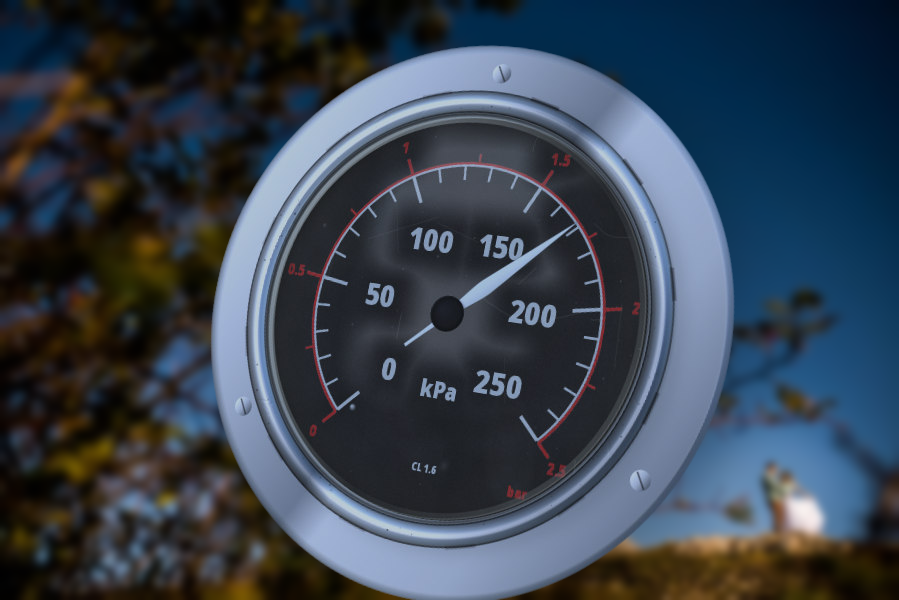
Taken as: 170
